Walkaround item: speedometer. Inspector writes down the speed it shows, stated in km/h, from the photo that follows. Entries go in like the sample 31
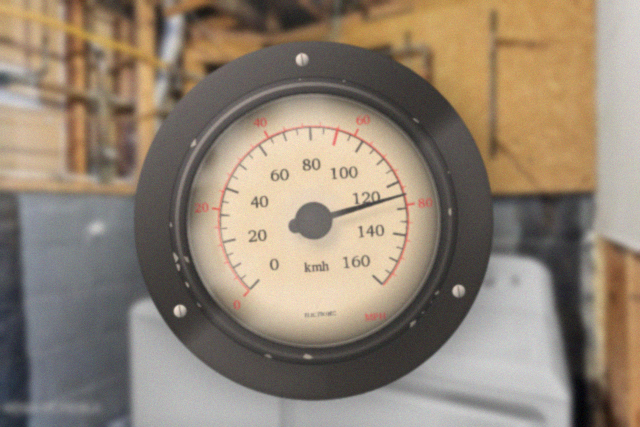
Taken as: 125
